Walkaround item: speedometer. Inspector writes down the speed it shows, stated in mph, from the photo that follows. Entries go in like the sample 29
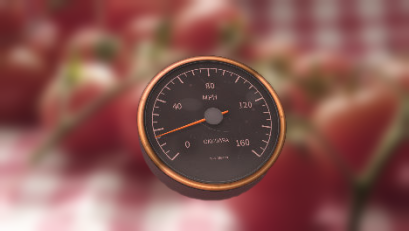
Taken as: 15
